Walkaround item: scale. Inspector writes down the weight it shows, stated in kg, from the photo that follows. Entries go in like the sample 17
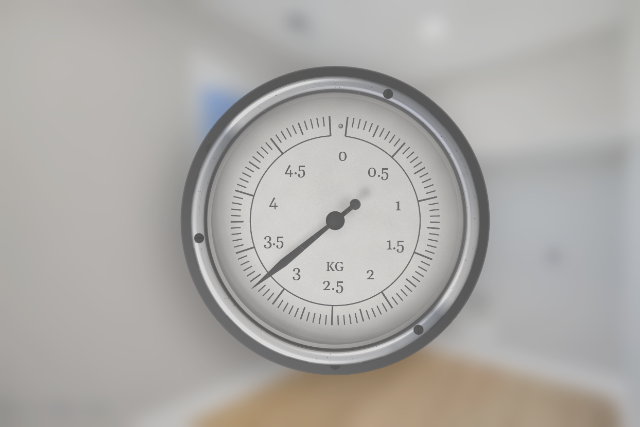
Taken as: 3.2
